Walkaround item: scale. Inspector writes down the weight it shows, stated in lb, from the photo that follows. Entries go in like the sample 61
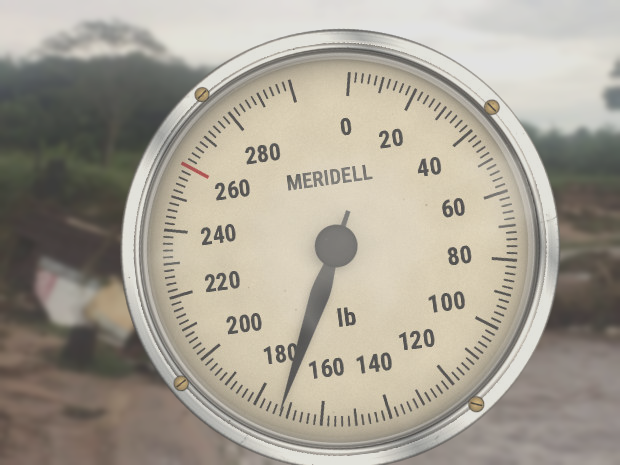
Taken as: 172
